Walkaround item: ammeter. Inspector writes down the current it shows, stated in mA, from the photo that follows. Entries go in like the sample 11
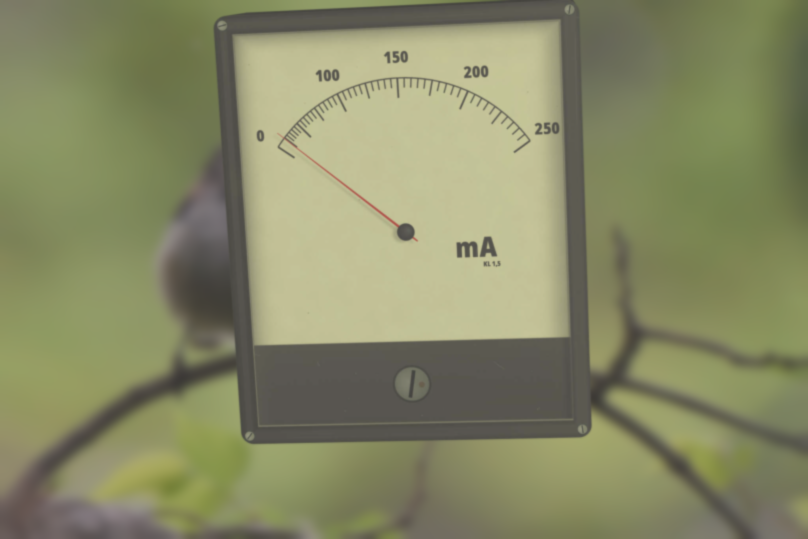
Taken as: 25
